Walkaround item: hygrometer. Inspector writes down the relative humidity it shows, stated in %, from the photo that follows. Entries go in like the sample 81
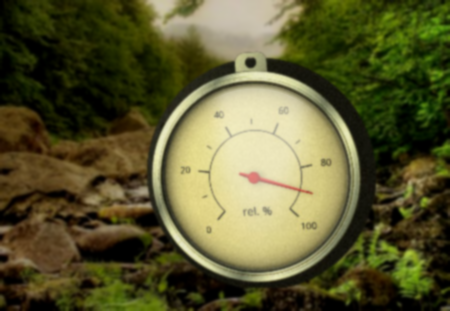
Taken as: 90
